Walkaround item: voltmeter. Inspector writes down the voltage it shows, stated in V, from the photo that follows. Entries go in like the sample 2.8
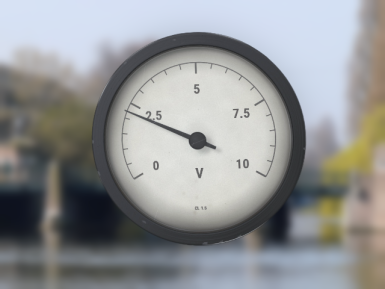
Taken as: 2.25
